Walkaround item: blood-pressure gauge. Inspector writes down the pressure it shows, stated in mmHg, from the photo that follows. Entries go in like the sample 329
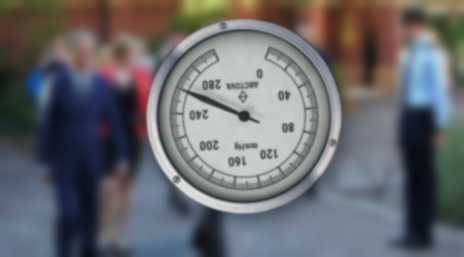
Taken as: 260
